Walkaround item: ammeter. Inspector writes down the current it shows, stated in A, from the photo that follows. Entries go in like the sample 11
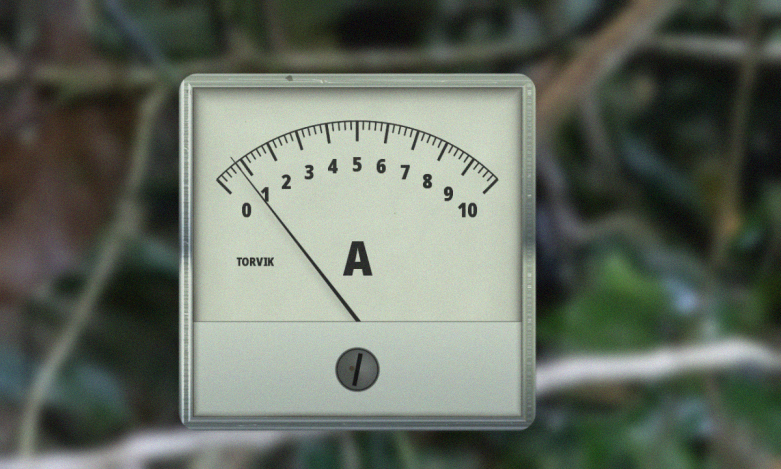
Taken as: 0.8
